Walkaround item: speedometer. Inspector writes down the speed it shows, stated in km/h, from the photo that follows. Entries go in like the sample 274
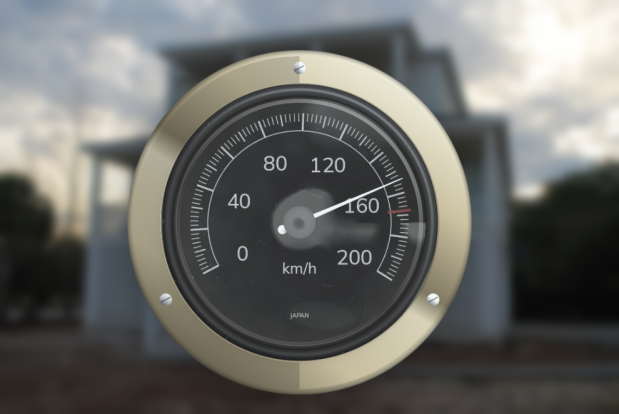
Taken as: 154
